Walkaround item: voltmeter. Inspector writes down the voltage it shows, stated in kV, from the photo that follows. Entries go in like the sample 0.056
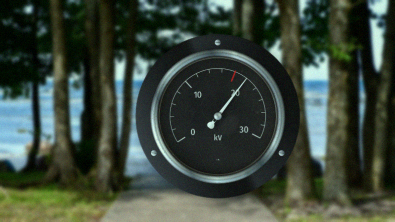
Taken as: 20
